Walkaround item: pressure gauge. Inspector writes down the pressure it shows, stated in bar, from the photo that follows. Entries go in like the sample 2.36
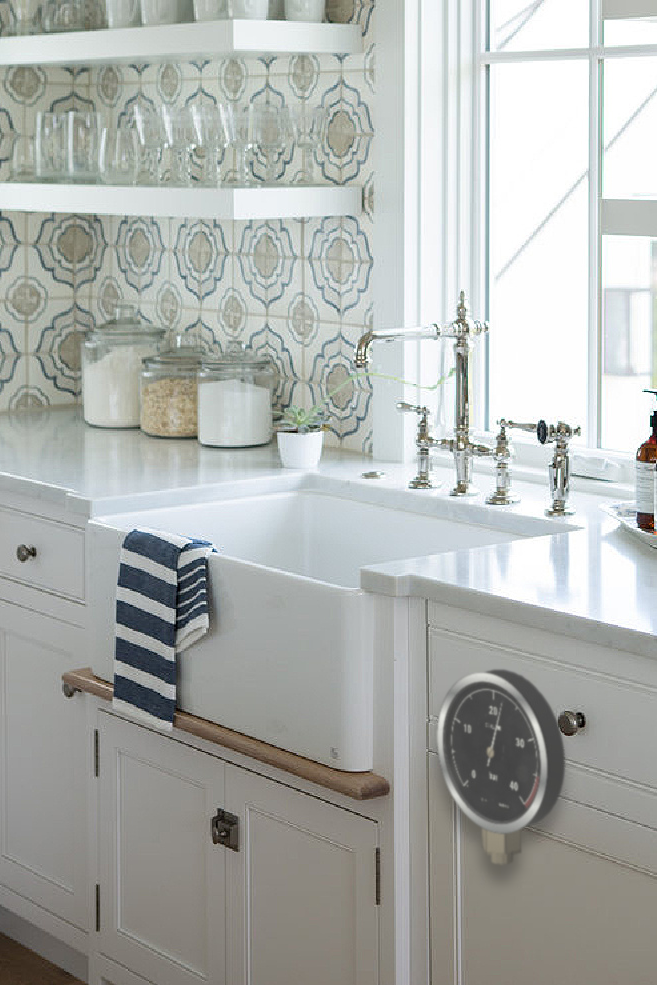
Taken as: 22.5
